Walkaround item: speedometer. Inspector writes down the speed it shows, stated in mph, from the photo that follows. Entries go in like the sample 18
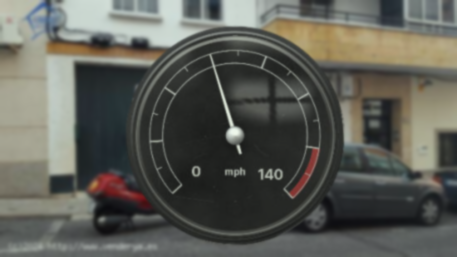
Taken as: 60
